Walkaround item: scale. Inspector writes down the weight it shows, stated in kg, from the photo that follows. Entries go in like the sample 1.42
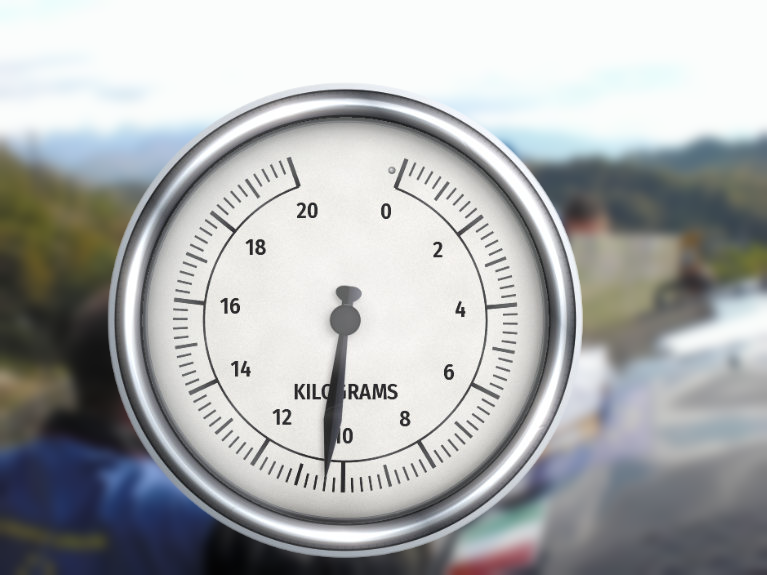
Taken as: 10.4
